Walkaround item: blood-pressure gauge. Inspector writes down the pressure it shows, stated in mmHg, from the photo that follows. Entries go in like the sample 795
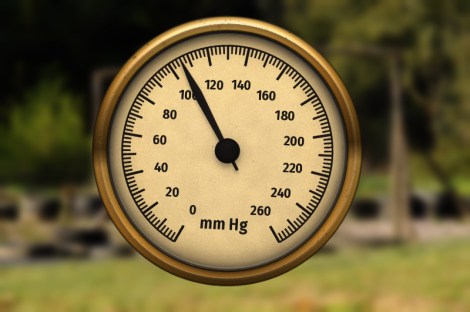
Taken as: 106
